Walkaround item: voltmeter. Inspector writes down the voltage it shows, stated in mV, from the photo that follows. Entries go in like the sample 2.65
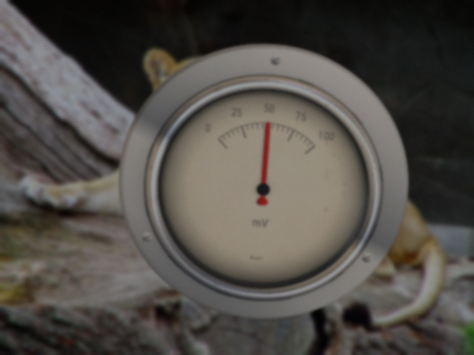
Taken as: 50
